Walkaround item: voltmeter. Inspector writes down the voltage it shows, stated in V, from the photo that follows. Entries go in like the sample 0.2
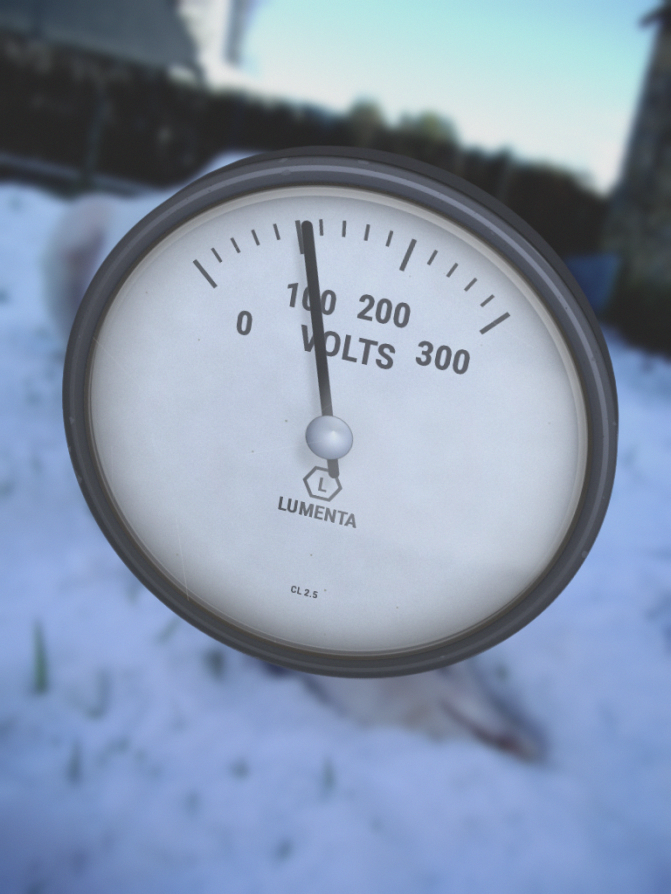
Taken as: 110
